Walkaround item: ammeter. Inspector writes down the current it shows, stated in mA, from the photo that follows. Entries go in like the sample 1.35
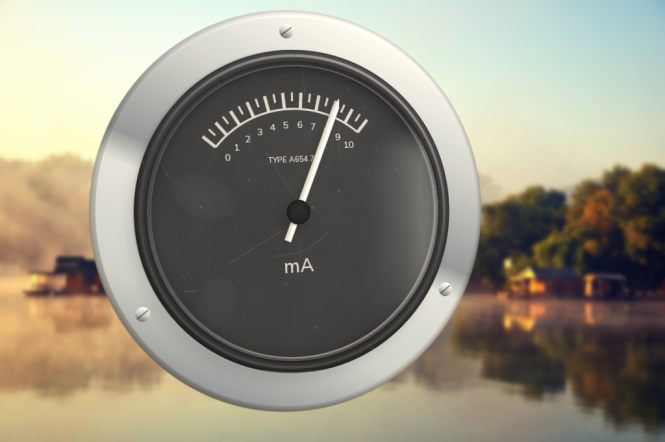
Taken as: 8
